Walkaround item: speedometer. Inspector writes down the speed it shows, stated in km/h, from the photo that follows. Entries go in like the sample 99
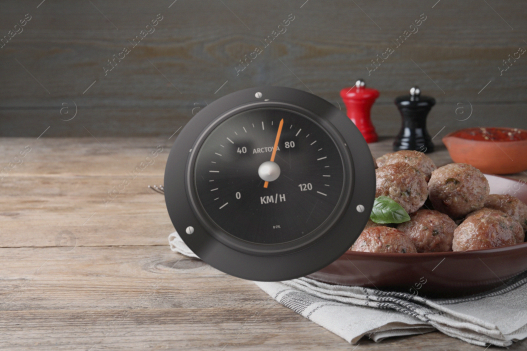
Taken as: 70
